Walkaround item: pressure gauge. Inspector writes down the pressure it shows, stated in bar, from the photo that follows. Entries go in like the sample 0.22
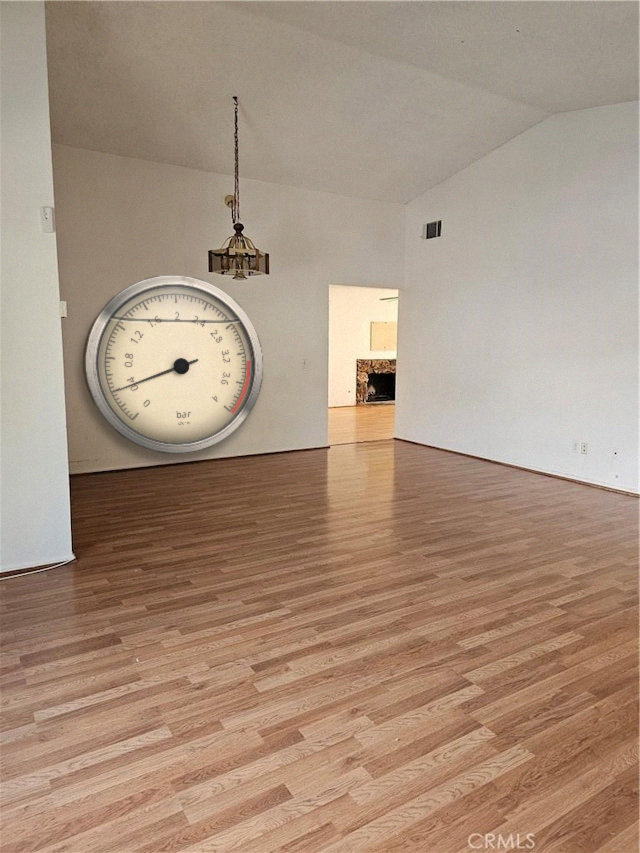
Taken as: 0.4
